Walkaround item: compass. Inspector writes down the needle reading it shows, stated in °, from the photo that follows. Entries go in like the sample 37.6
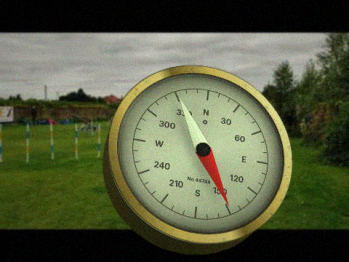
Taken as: 150
